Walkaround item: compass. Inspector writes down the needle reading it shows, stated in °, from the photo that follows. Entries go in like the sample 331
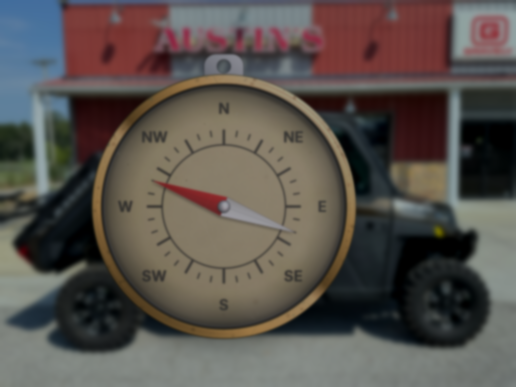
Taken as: 290
